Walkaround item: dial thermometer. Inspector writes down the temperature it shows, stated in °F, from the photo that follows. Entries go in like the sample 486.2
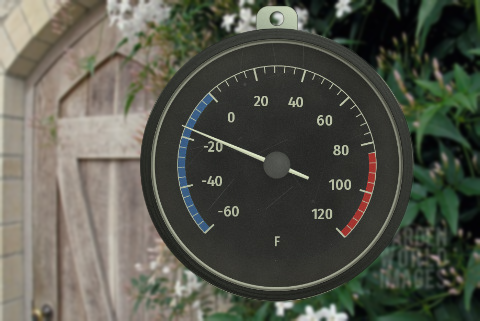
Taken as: -16
